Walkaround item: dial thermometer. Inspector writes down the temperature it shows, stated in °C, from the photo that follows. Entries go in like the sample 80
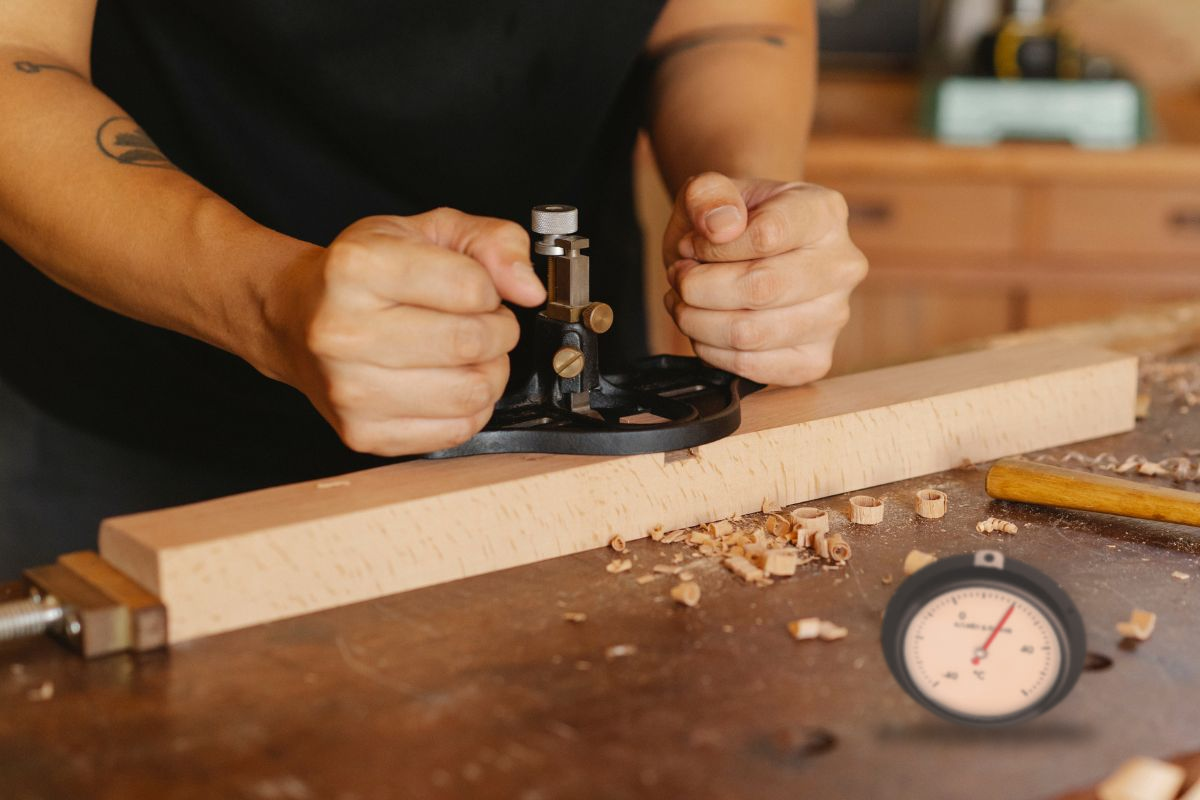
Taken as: 20
